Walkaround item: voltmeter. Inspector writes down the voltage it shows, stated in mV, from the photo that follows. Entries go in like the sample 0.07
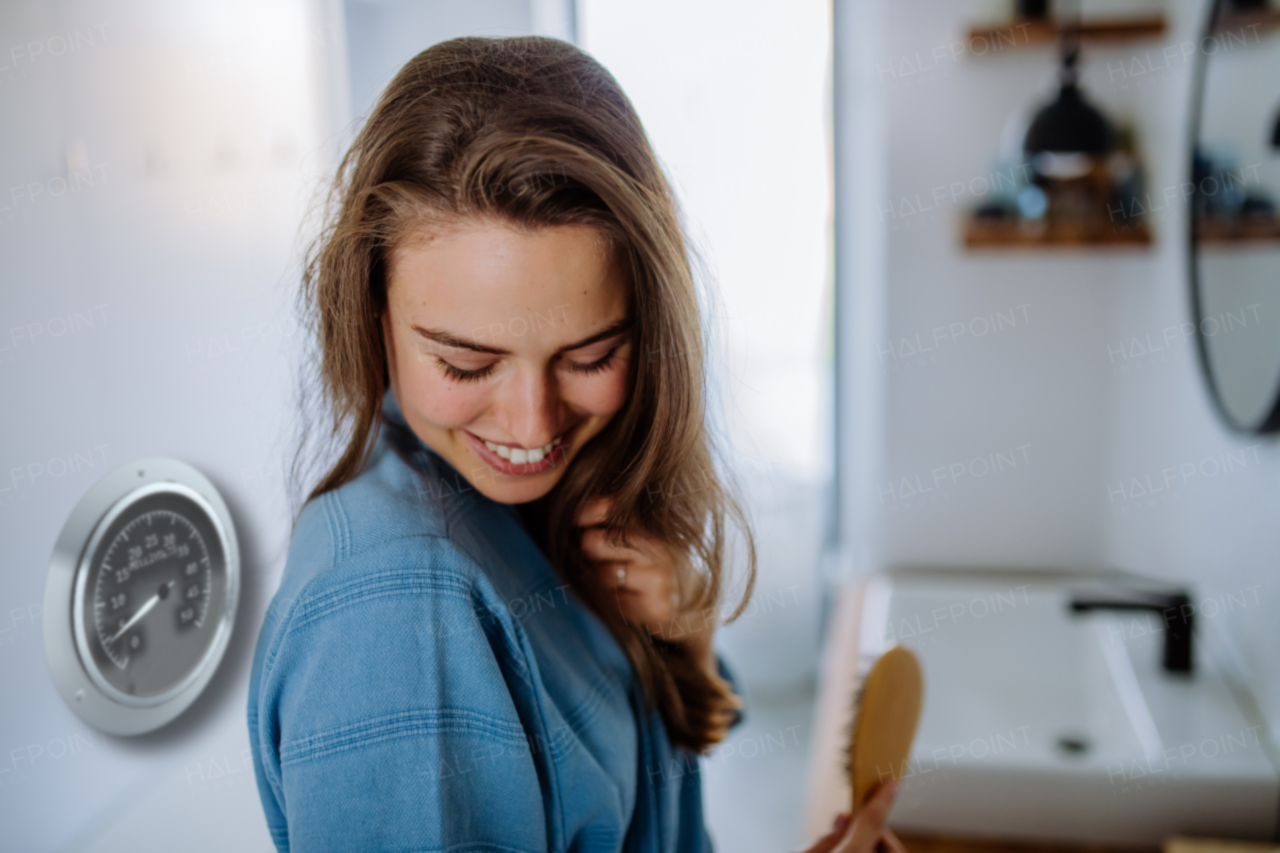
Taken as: 5
